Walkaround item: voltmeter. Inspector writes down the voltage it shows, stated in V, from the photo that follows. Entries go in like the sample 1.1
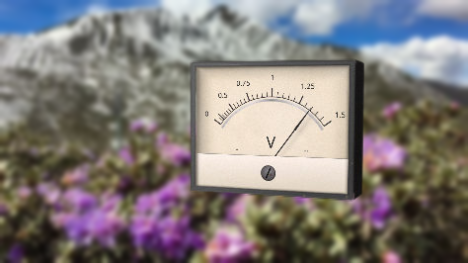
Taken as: 1.35
